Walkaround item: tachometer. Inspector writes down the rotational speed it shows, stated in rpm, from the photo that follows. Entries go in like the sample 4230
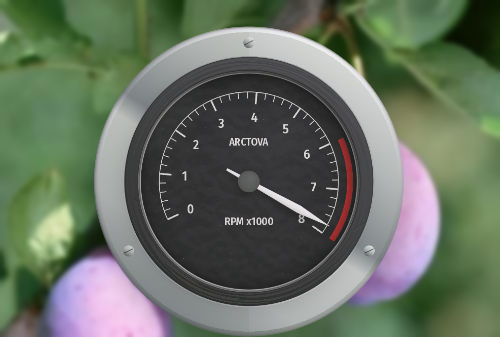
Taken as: 7800
